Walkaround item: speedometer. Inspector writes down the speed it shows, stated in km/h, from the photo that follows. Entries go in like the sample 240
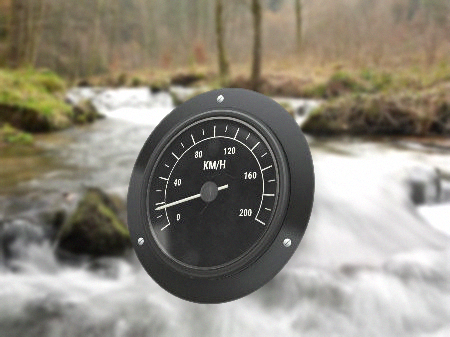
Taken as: 15
